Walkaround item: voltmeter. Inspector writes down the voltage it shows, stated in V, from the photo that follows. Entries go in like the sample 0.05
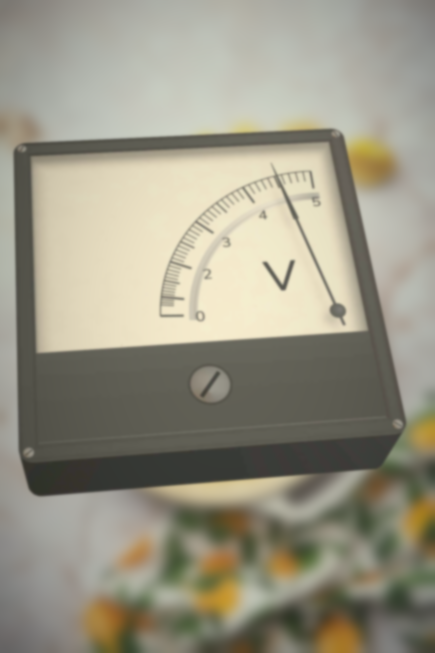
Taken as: 4.5
